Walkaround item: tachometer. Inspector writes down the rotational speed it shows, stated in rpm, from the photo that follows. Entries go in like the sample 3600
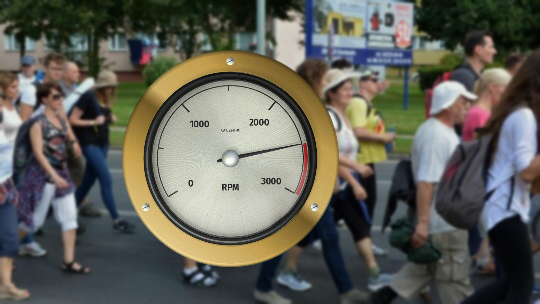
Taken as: 2500
